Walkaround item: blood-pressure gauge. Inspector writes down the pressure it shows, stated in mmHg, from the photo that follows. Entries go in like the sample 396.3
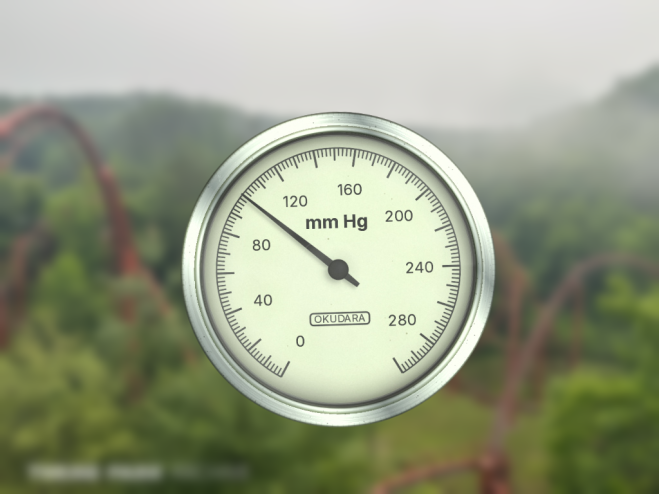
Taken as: 100
